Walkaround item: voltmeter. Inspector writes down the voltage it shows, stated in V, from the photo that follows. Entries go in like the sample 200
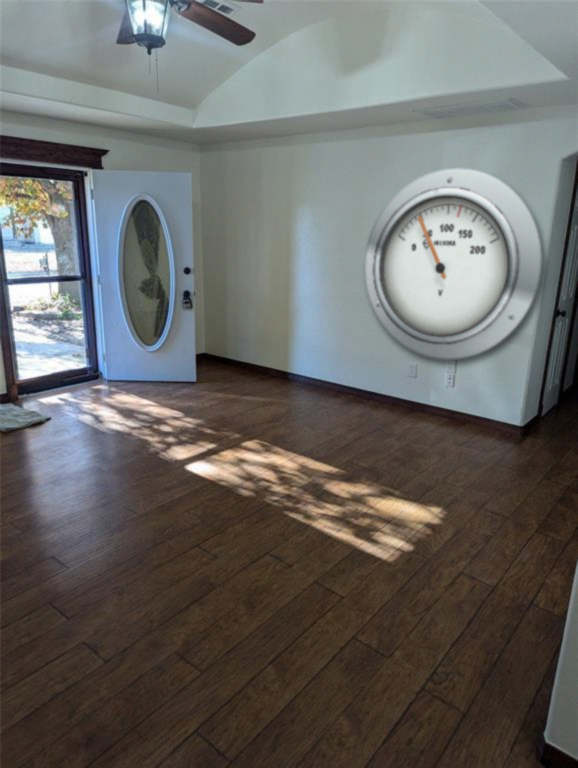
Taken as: 50
